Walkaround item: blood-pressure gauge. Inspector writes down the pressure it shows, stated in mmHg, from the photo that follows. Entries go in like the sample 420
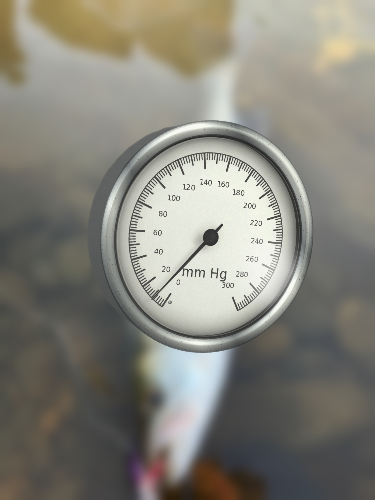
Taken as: 10
